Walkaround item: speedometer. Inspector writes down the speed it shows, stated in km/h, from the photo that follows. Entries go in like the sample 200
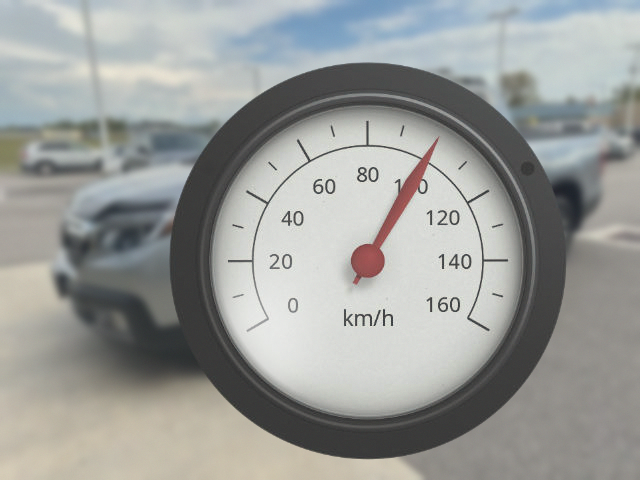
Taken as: 100
